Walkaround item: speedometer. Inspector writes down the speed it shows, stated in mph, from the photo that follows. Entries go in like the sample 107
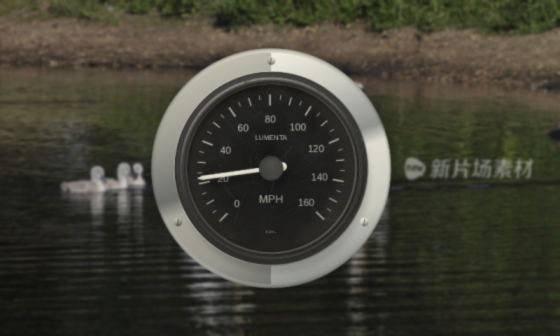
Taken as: 22.5
